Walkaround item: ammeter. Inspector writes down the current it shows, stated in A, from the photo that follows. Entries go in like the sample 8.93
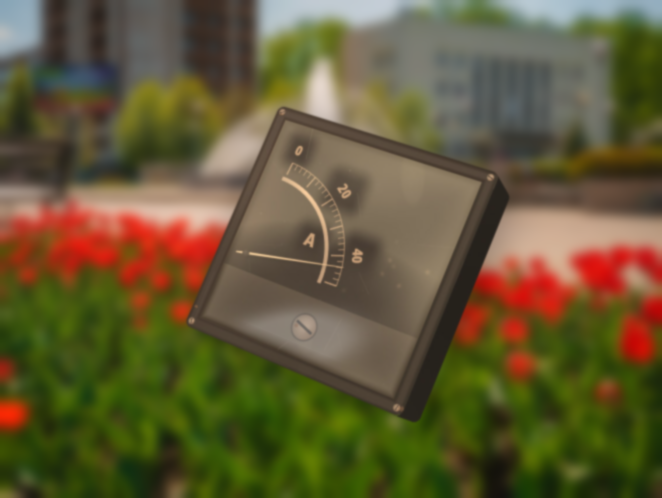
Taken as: 44
